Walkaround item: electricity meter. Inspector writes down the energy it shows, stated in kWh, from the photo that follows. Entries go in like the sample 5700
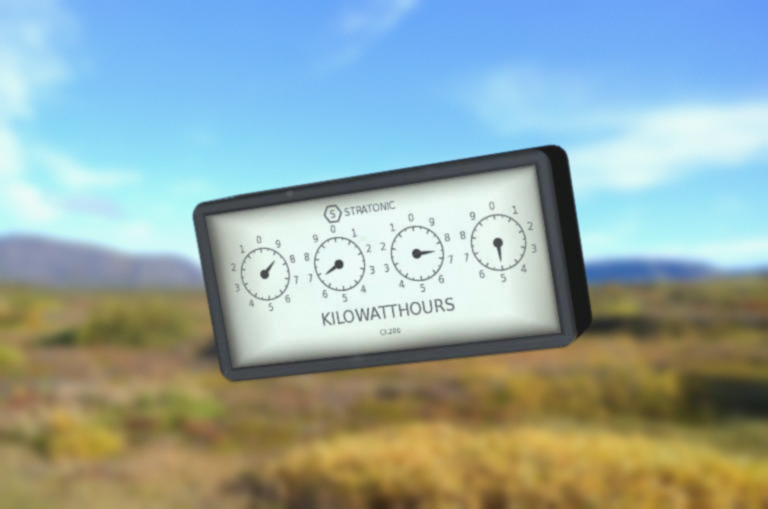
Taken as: 8675
